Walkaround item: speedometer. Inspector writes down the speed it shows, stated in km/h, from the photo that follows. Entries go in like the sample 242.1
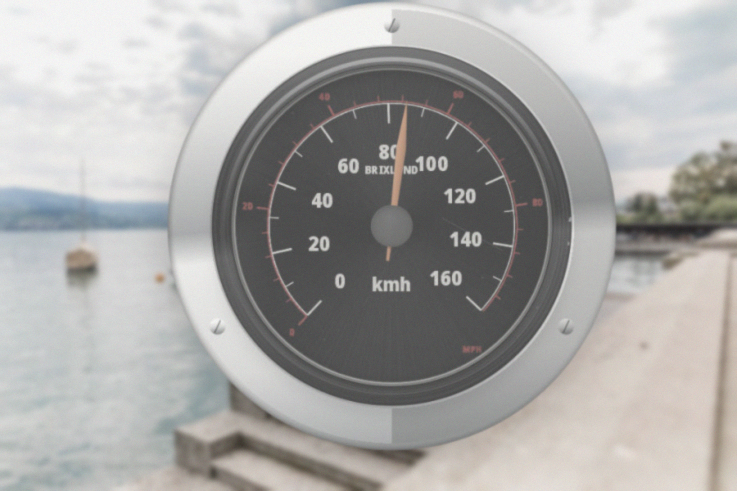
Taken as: 85
